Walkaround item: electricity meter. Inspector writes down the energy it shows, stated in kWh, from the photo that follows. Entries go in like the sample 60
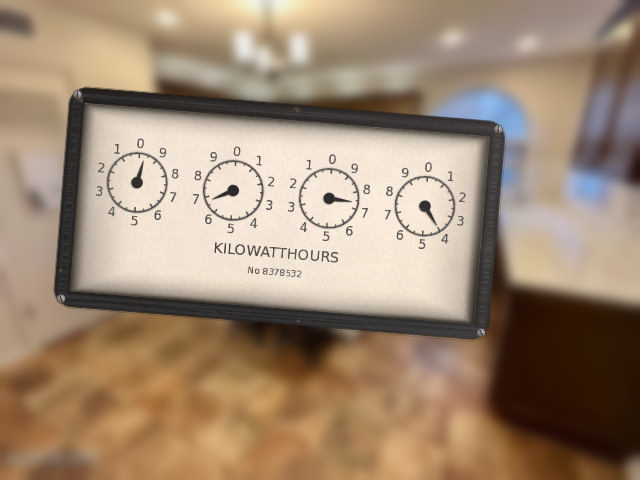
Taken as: 9674
